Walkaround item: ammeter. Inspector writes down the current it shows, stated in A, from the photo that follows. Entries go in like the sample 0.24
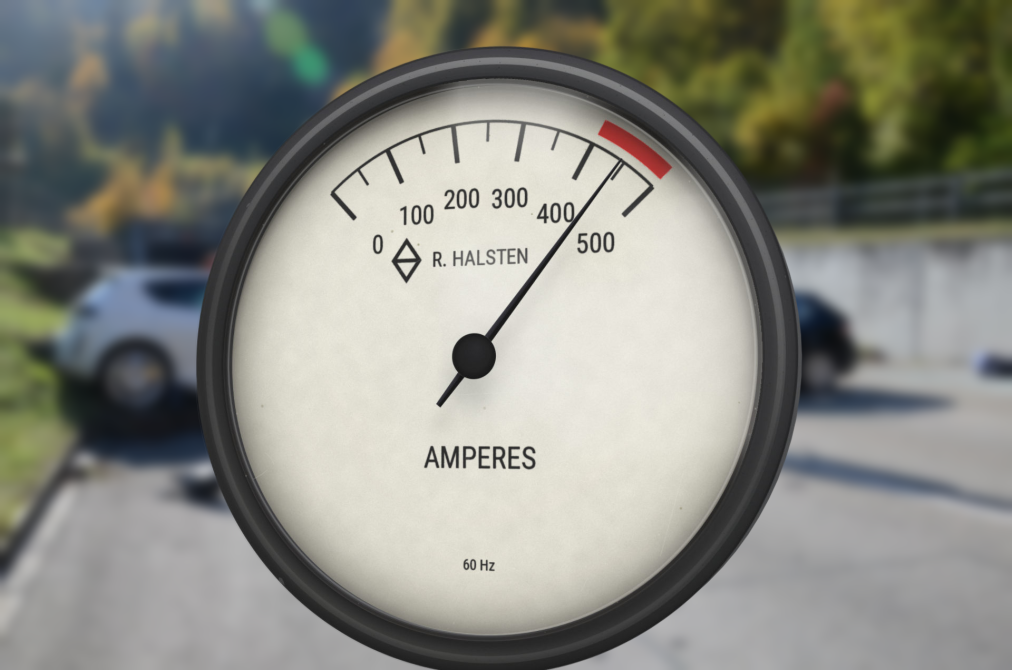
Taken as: 450
